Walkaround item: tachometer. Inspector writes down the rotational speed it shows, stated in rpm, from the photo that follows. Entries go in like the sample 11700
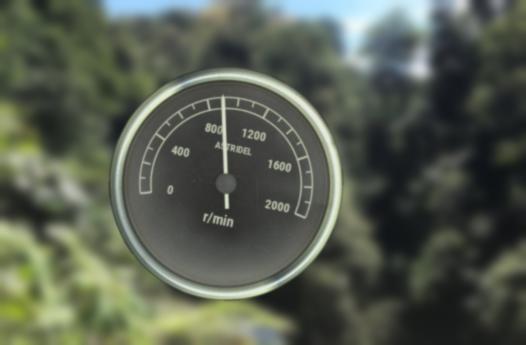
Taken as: 900
